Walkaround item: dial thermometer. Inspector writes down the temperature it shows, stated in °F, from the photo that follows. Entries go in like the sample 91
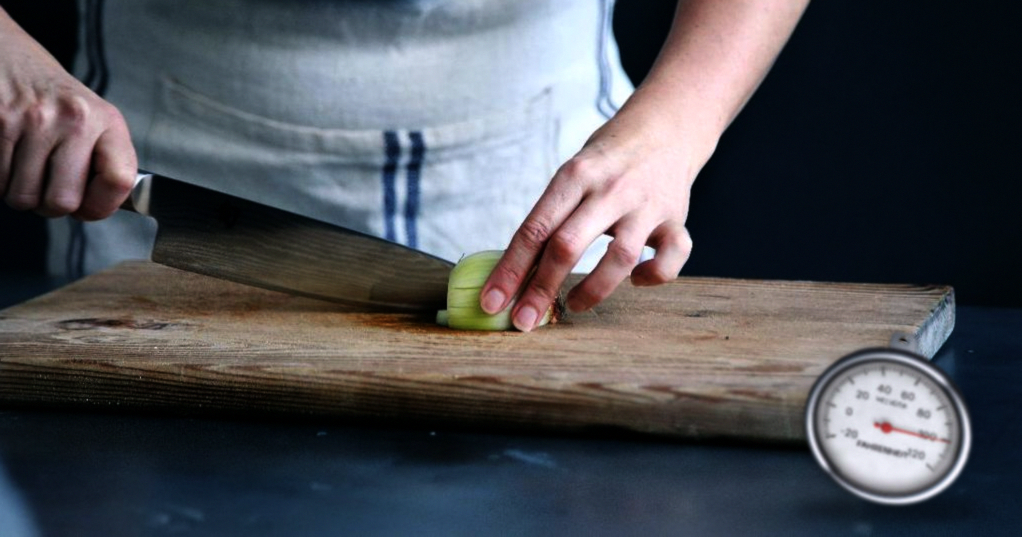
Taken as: 100
